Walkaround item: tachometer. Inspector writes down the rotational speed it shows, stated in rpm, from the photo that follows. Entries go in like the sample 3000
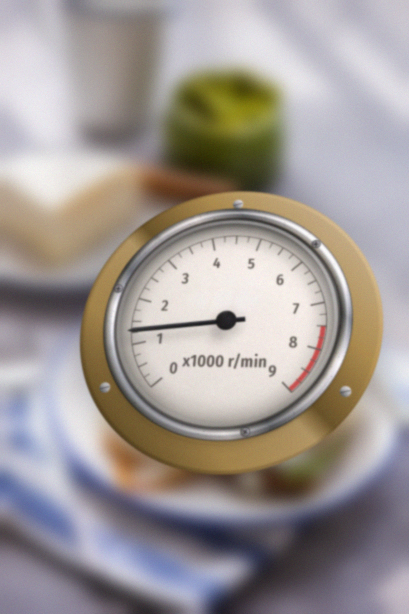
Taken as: 1250
